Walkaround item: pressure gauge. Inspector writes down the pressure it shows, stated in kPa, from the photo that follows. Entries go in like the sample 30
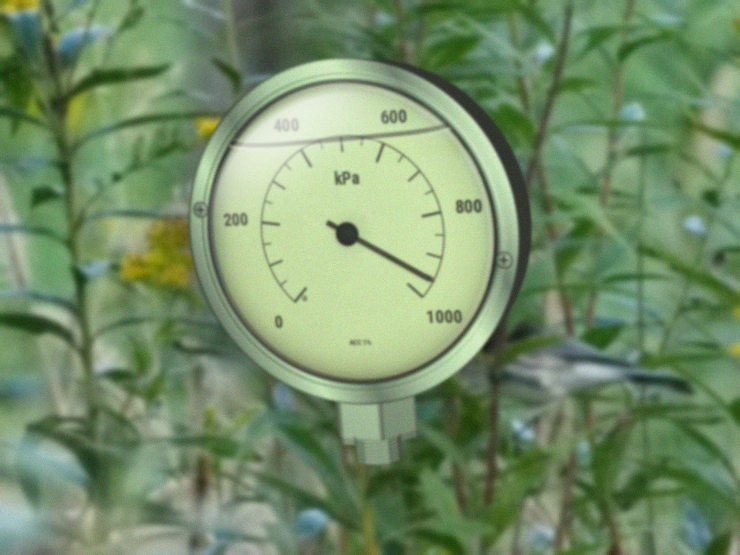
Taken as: 950
